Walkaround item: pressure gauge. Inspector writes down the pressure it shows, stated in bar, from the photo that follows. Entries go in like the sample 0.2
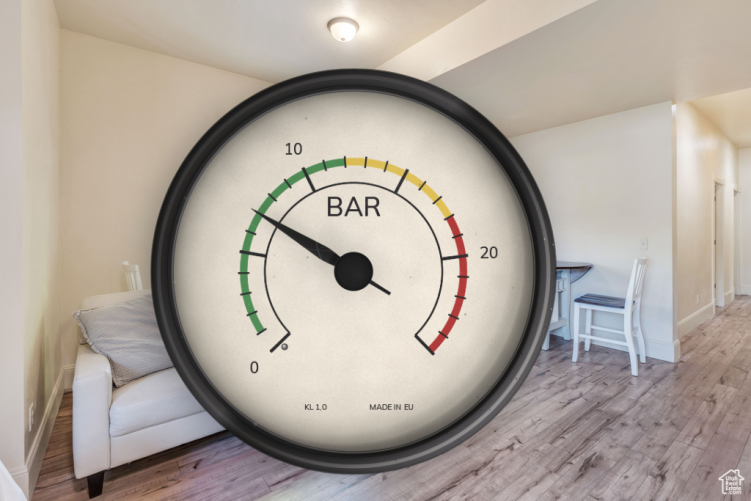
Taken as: 7
